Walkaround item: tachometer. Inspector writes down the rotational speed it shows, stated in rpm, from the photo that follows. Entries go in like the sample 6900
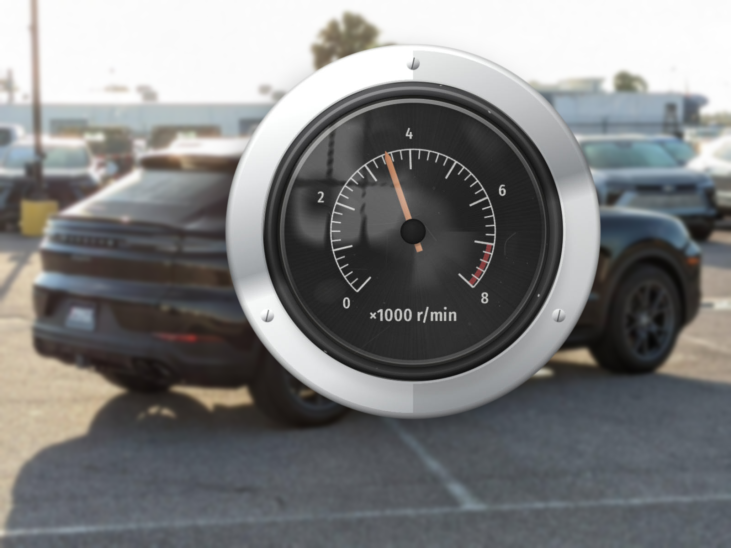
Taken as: 3500
